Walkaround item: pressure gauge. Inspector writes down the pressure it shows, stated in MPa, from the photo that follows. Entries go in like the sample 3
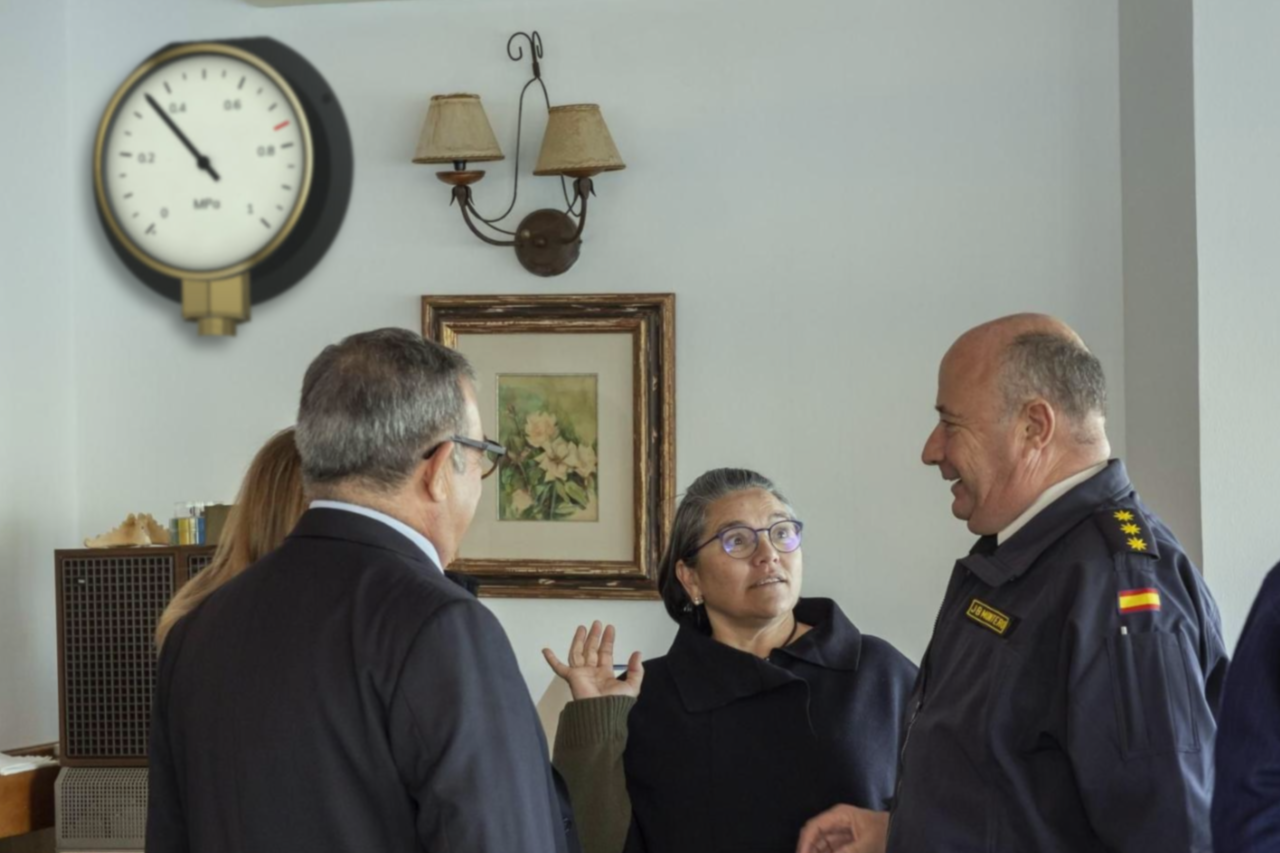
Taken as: 0.35
